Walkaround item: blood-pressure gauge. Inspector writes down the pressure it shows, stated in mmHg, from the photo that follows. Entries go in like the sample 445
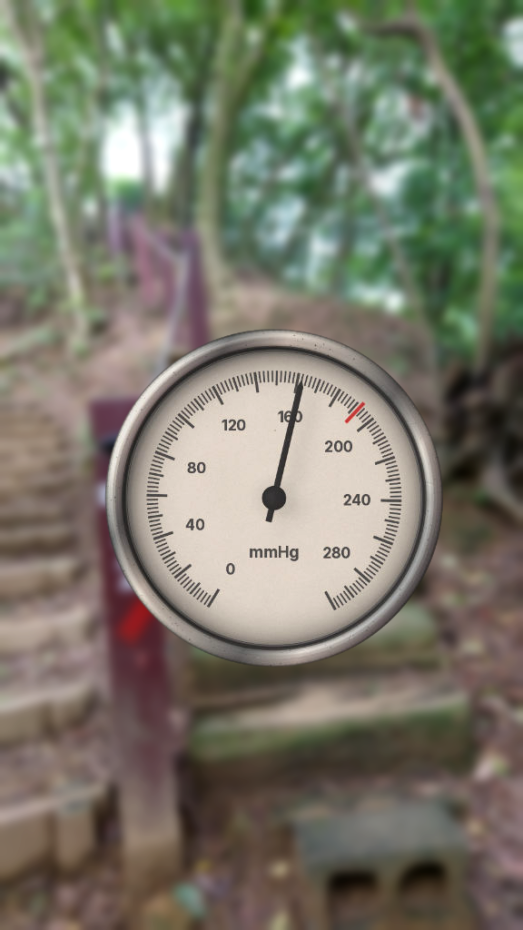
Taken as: 162
